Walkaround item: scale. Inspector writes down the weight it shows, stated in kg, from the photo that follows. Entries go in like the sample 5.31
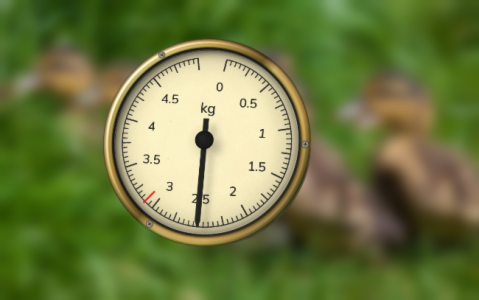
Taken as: 2.5
